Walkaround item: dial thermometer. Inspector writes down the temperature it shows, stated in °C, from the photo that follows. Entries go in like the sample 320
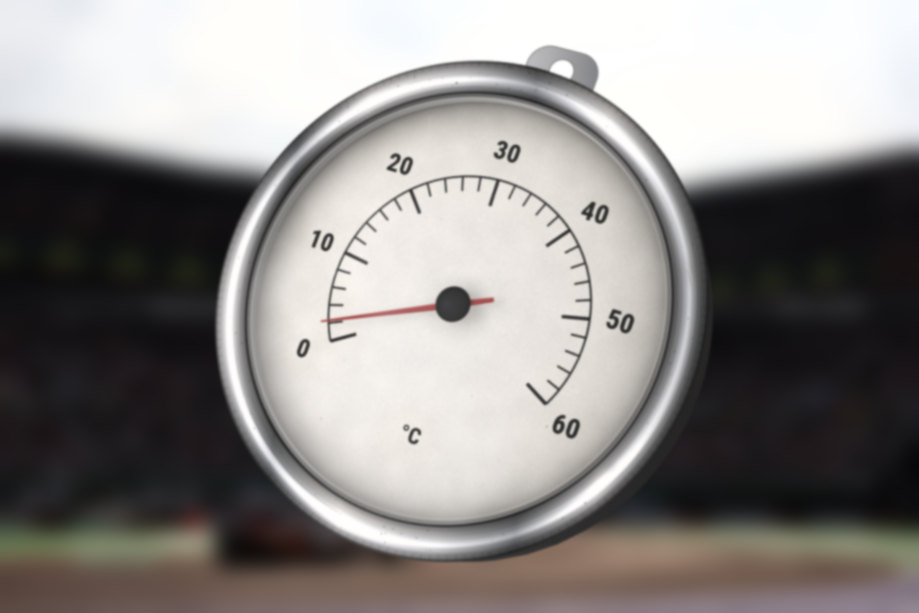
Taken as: 2
